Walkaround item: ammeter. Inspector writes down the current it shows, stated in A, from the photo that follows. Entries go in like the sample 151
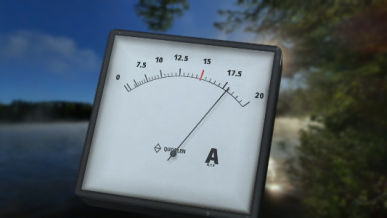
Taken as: 18
